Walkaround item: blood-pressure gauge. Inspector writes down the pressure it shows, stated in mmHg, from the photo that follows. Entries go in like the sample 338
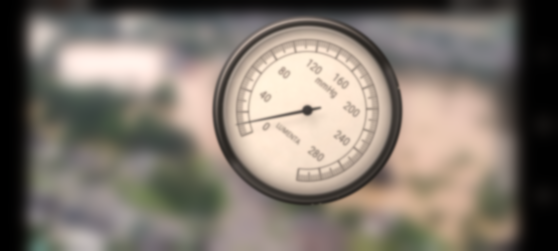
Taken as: 10
